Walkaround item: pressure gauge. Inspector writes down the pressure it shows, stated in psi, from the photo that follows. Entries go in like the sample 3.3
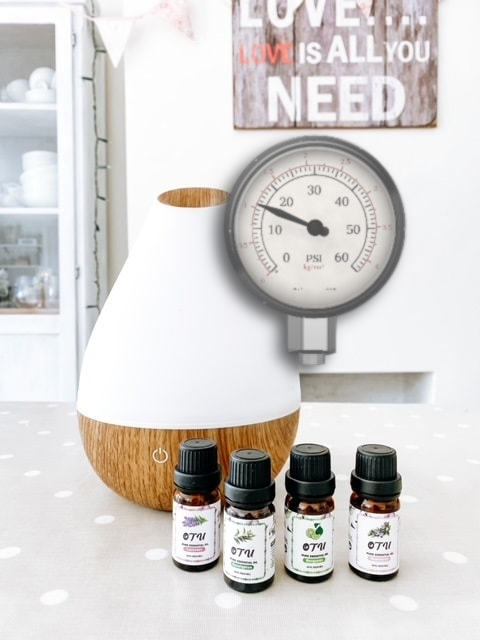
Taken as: 15
